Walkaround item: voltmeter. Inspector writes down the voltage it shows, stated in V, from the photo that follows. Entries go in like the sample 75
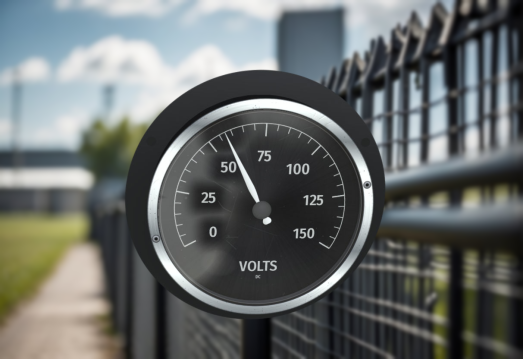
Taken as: 57.5
